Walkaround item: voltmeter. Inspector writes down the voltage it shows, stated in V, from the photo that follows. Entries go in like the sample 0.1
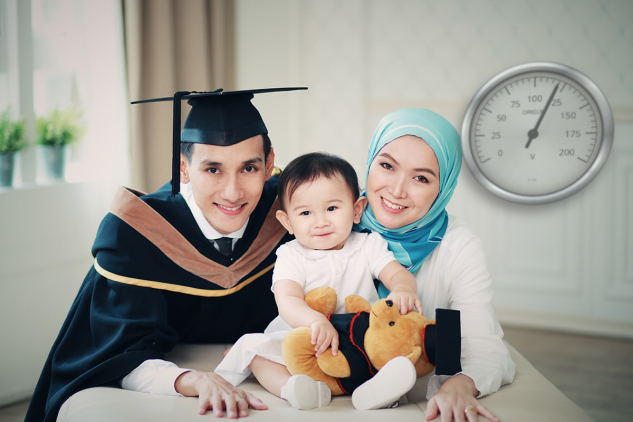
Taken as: 120
